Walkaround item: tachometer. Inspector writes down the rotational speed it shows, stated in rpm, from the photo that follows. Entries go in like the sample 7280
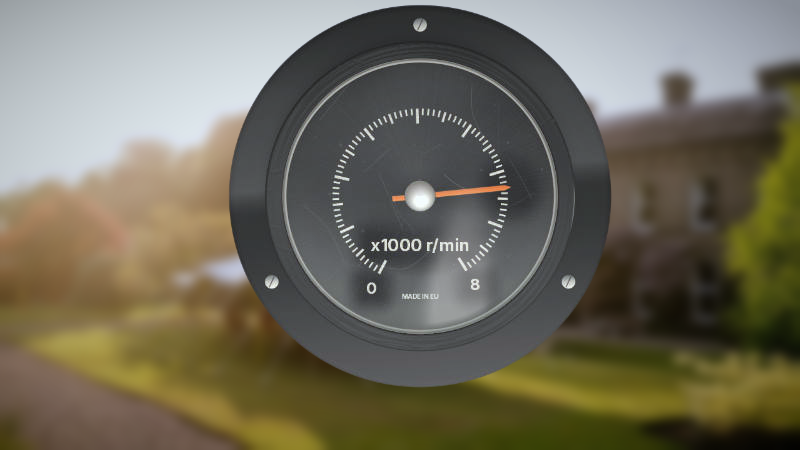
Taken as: 6300
